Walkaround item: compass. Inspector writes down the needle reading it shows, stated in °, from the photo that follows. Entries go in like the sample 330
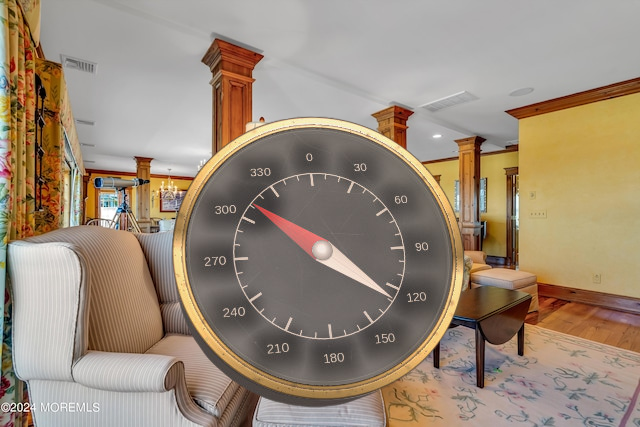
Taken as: 310
